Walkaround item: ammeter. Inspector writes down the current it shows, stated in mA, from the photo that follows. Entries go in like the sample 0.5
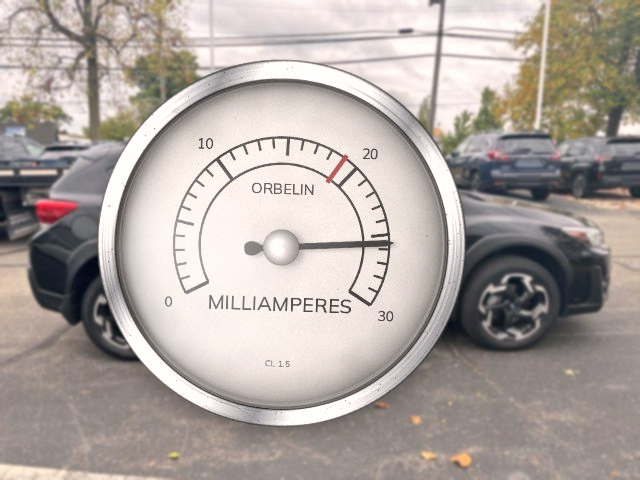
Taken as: 25.5
